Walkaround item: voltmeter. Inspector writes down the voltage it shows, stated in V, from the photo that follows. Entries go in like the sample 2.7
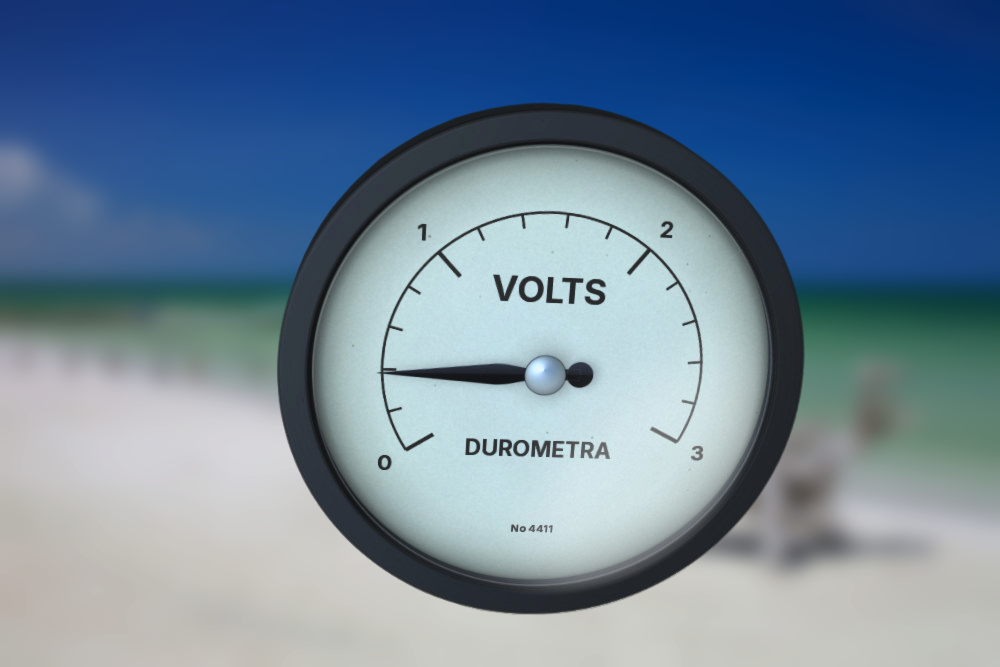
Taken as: 0.4
